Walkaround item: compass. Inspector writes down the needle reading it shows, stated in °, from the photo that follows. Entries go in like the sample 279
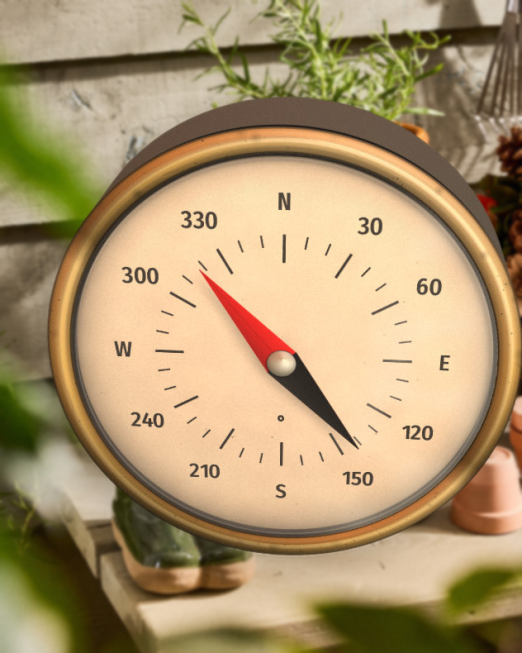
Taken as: 320
